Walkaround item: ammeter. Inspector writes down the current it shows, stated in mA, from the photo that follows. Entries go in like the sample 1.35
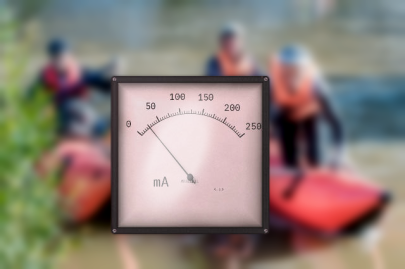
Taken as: 25
